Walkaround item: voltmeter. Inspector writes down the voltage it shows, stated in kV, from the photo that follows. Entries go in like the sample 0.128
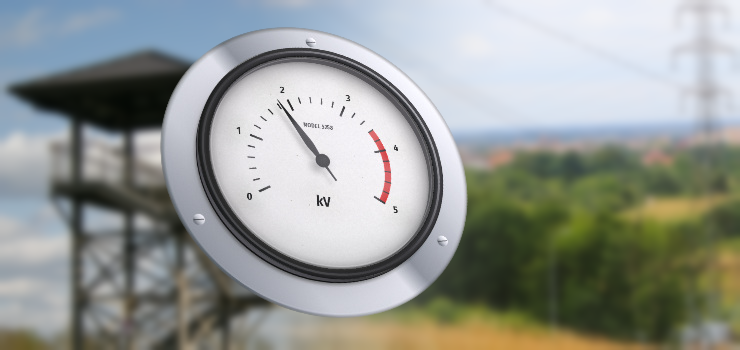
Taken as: 1.8
